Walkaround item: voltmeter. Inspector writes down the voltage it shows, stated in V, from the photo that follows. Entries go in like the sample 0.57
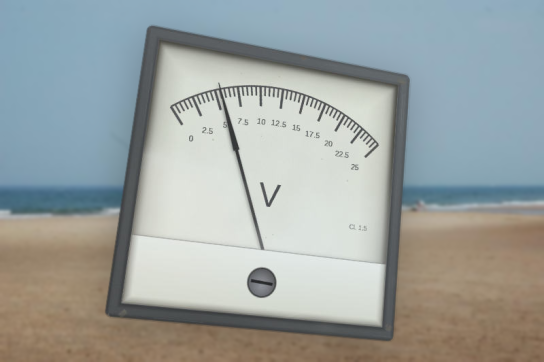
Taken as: 5.5
